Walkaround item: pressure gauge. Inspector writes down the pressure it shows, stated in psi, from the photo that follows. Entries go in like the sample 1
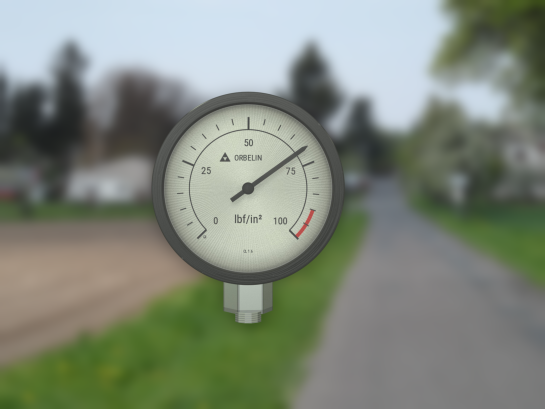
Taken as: 70
